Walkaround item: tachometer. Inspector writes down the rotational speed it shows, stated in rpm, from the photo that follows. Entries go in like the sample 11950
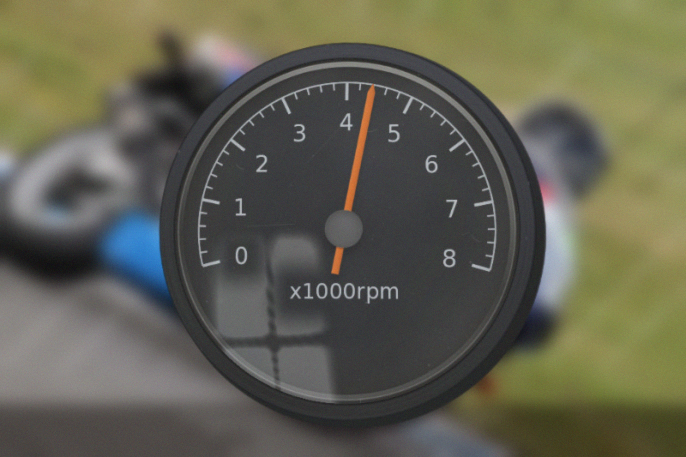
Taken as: 4400
